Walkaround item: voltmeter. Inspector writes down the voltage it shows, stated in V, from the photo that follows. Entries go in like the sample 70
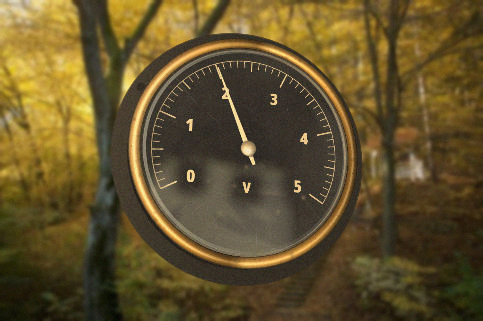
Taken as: 2
